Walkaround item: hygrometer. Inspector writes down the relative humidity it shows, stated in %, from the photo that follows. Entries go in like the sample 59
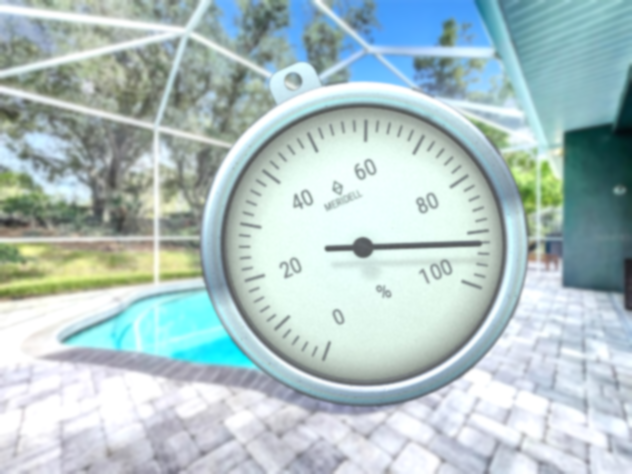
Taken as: 92
